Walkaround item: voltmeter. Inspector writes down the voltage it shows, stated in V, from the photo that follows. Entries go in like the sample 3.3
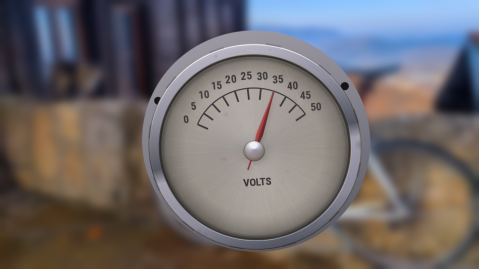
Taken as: 35
